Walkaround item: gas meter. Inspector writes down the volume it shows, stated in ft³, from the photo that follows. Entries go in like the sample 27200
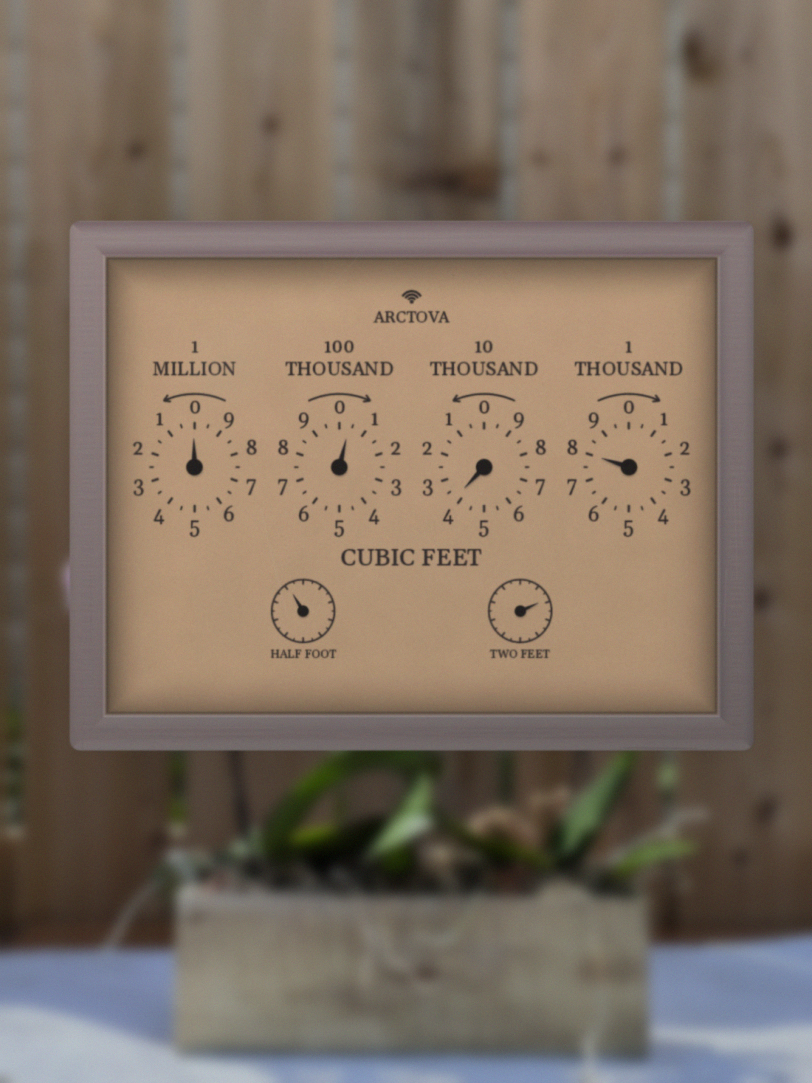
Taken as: 3800
